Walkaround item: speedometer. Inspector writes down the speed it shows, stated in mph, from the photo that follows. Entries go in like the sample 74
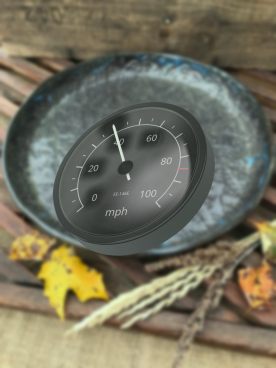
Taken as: 40
